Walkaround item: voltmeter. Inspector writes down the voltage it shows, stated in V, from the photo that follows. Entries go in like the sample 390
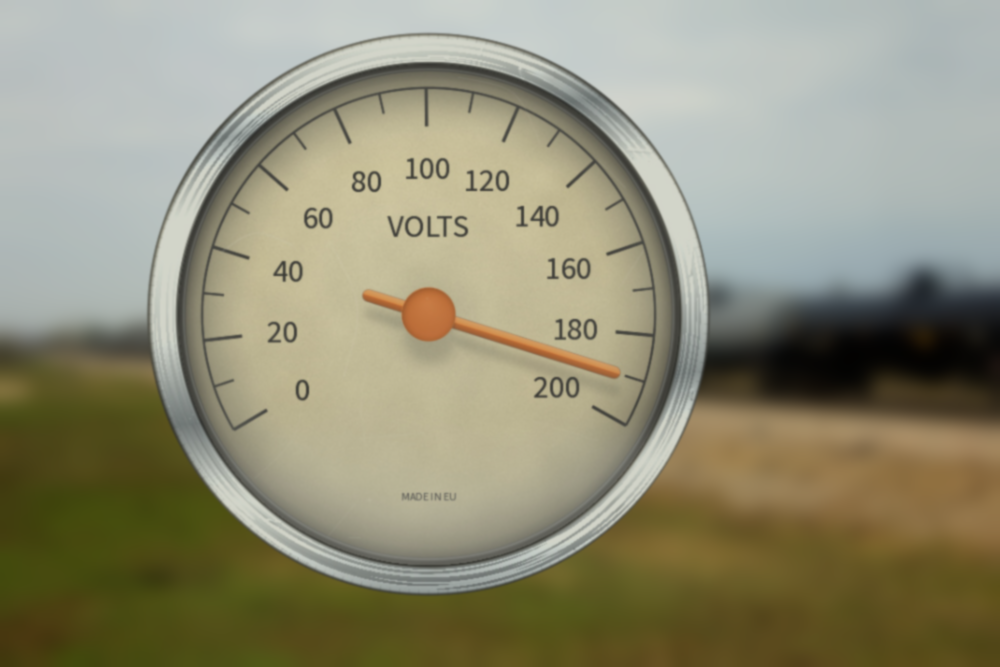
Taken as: 190
